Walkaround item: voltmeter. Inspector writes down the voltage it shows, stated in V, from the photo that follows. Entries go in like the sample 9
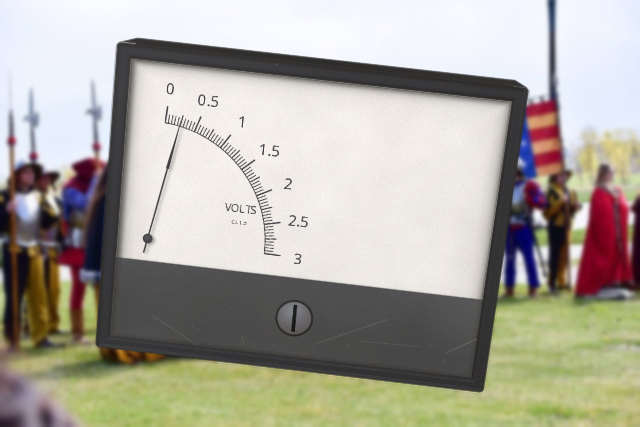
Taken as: 0.25
